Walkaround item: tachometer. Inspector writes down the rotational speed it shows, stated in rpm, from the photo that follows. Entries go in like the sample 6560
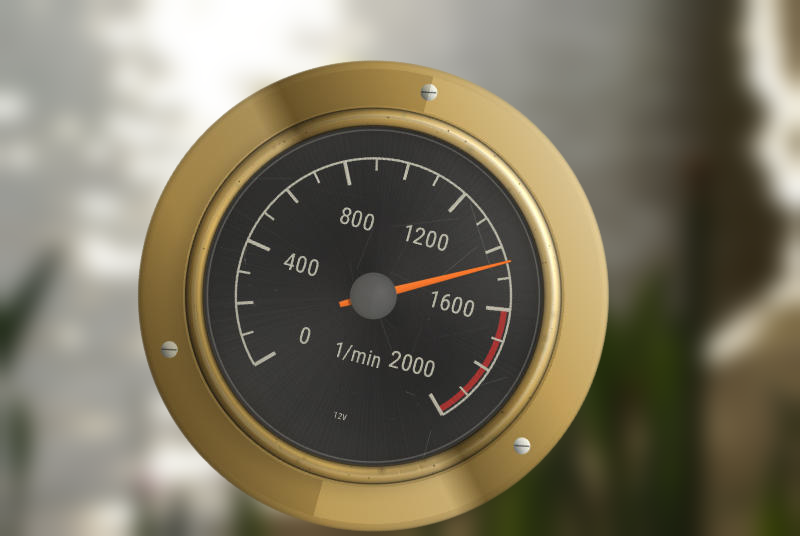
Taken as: 1450
